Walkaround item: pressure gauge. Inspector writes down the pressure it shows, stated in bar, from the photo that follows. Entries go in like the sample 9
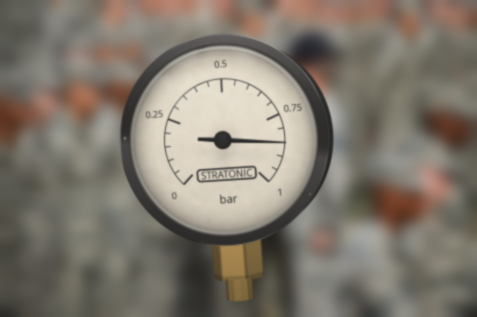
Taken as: 0.85
